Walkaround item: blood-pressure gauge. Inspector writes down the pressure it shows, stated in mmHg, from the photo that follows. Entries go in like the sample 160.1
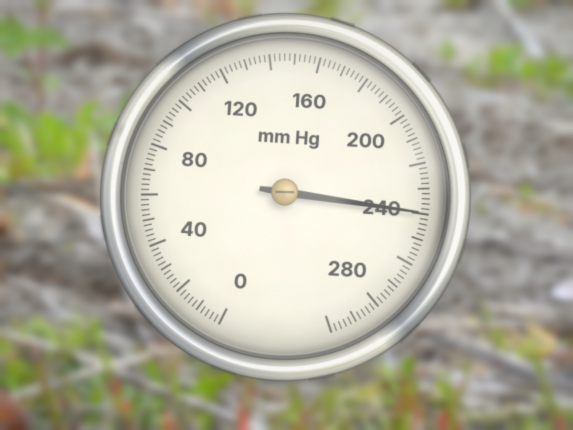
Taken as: 240
